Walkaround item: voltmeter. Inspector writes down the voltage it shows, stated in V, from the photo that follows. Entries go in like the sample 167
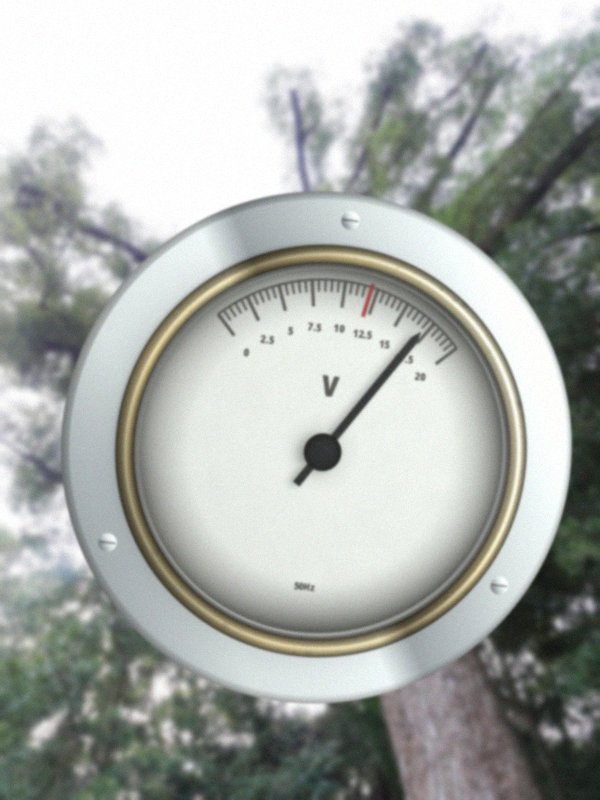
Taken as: 17
